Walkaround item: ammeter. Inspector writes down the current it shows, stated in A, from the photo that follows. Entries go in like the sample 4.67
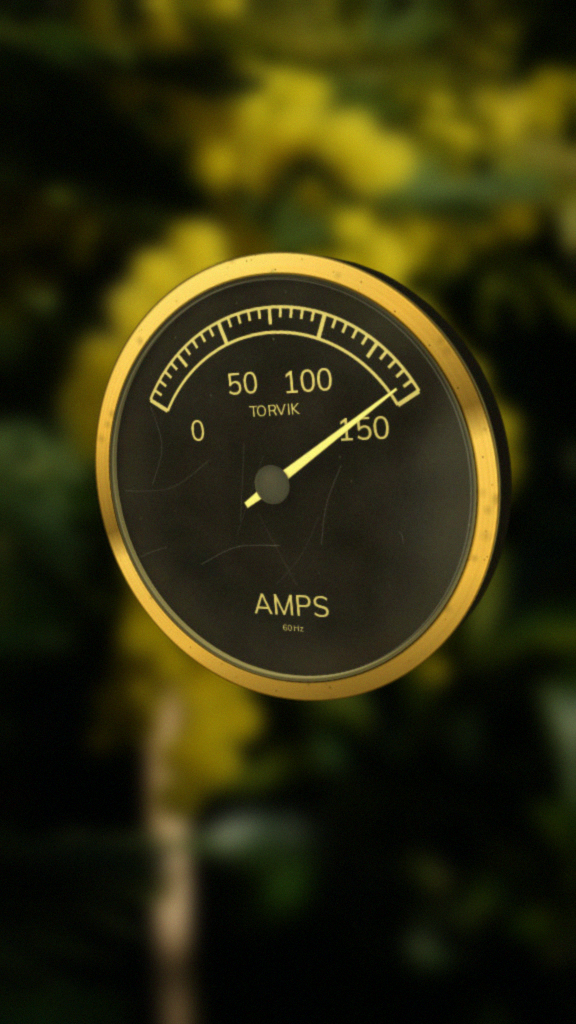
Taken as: 145
